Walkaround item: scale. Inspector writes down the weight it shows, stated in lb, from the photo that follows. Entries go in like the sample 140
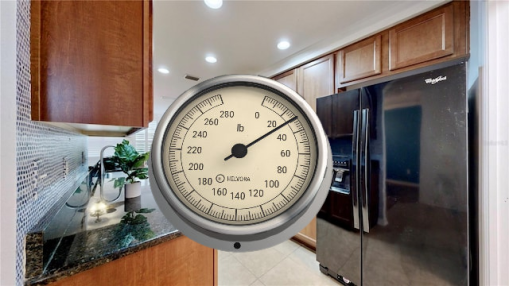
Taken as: 30
